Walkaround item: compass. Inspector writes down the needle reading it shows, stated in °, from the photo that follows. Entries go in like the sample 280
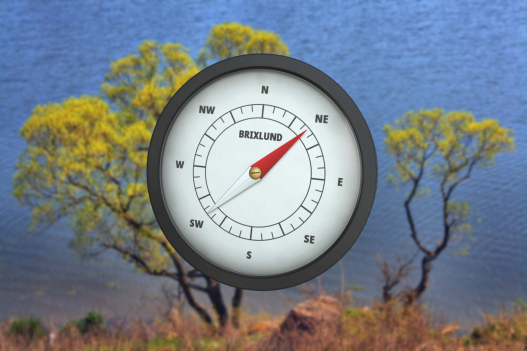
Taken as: 45
